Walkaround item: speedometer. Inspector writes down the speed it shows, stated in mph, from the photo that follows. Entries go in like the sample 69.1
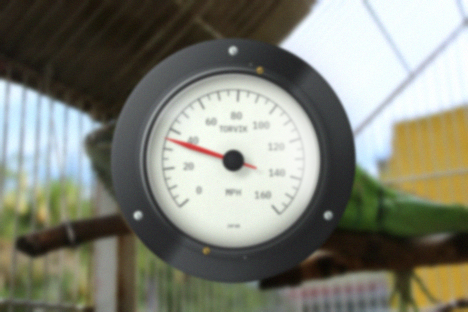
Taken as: 35
